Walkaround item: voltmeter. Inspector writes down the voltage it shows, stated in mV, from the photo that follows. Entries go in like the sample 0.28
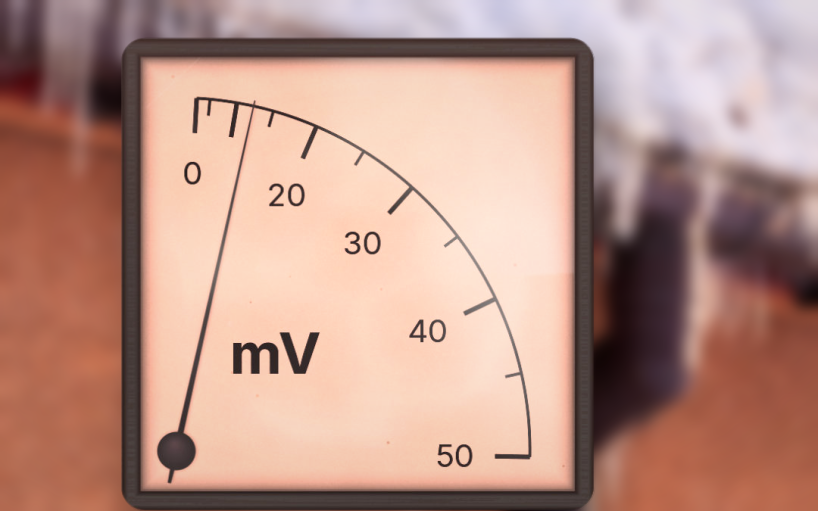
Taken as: 12.5
